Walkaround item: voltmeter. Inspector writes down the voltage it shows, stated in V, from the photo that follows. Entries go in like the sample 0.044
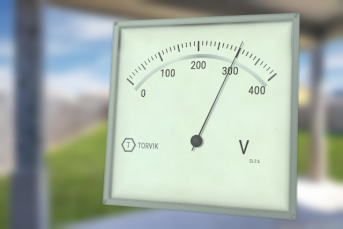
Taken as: 300
